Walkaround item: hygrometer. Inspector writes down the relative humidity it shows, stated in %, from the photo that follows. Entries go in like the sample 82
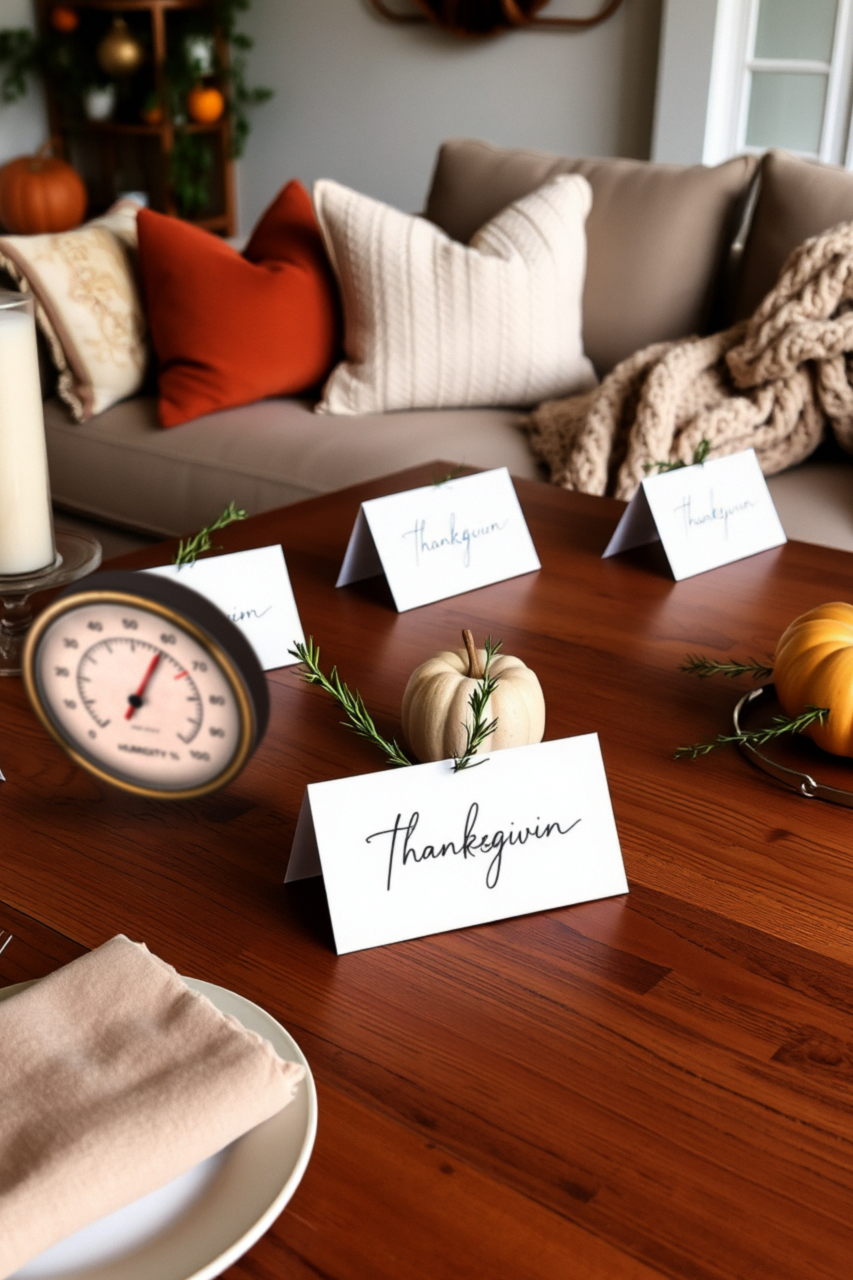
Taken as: 60
